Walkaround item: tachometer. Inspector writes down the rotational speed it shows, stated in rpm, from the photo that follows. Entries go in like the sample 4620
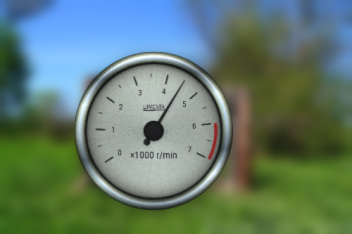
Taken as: 4500
